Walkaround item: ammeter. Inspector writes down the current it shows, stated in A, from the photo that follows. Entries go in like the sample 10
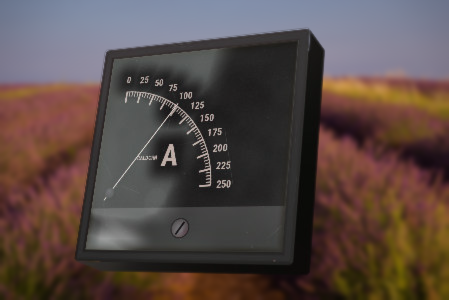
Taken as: 100
